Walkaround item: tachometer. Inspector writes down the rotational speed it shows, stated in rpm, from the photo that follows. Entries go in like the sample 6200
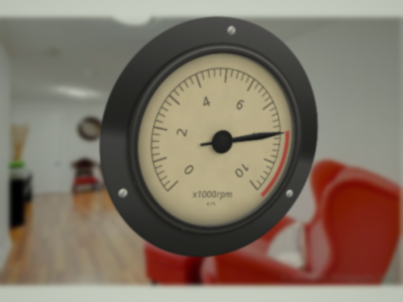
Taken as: 8000
